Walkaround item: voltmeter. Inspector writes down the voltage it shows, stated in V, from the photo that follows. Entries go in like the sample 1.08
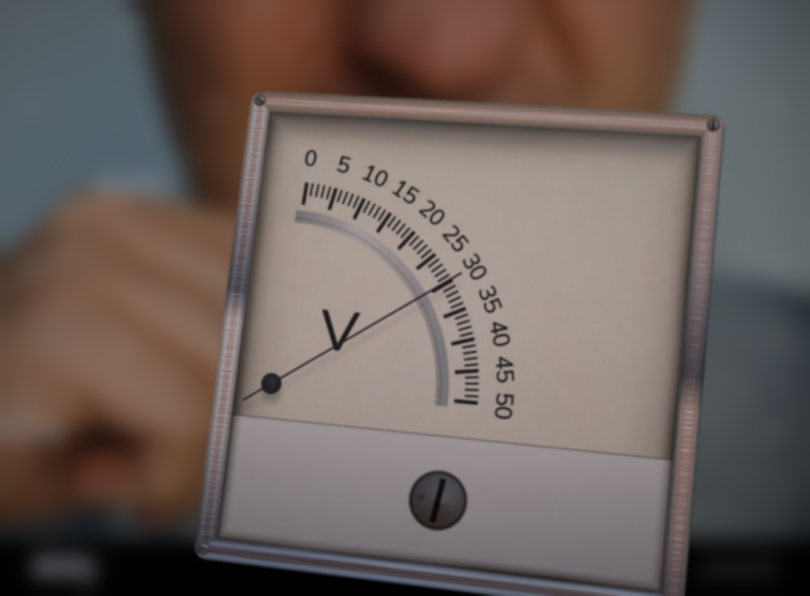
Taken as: 30
